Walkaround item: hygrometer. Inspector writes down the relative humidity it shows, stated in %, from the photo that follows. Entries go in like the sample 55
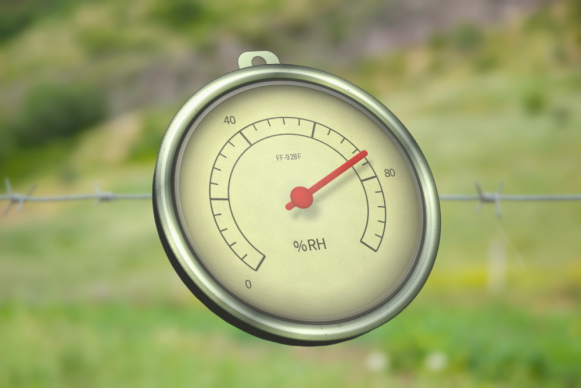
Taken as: 74
